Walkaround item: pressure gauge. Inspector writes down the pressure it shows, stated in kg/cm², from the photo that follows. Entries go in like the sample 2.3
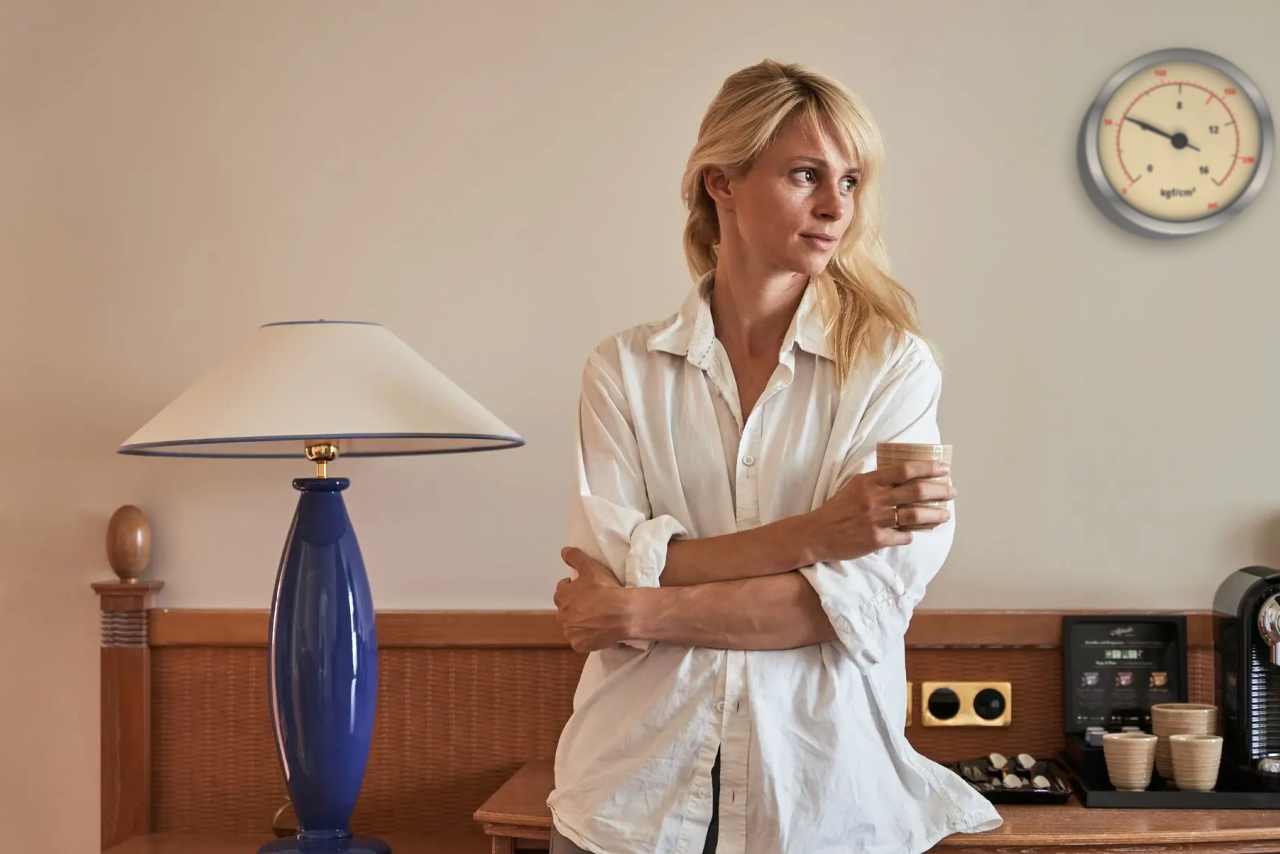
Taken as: 4
